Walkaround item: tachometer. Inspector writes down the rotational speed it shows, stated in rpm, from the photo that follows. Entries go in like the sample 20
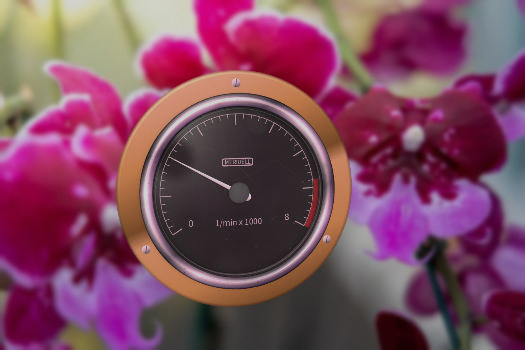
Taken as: 2000
